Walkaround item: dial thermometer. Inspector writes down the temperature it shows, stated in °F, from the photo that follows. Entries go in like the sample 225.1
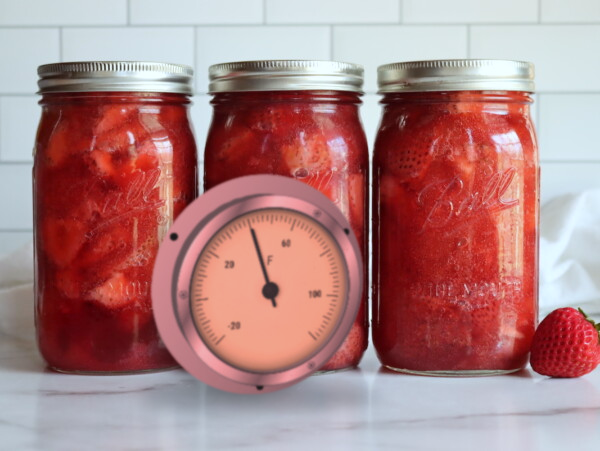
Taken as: 40
